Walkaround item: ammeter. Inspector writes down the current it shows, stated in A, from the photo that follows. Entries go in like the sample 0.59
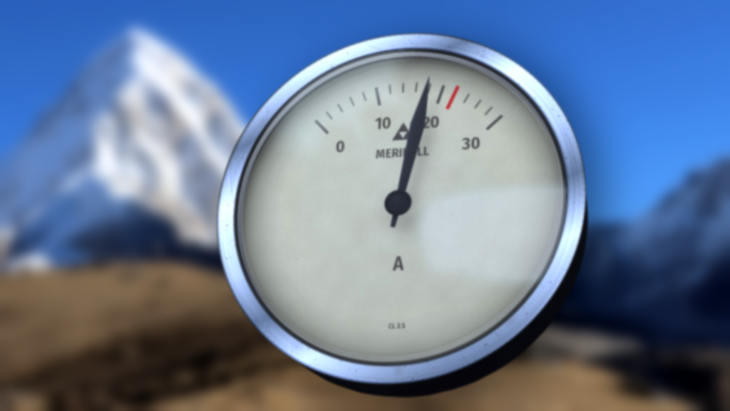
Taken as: 18
